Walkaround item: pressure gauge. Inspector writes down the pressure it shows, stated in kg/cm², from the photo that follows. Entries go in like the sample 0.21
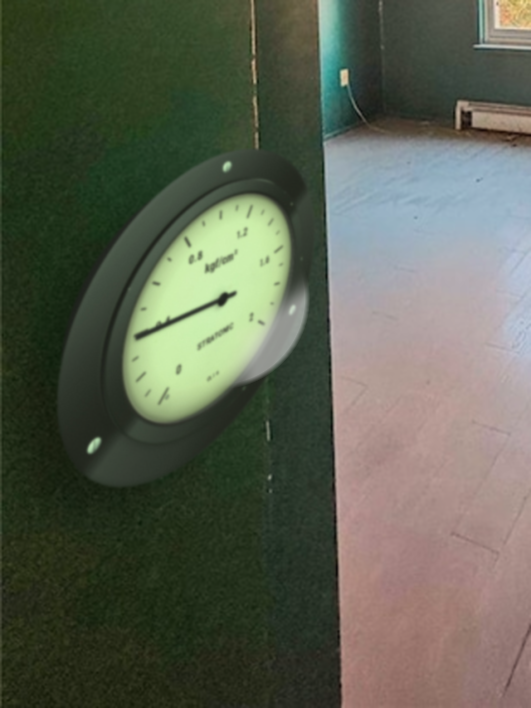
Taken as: 0.4
